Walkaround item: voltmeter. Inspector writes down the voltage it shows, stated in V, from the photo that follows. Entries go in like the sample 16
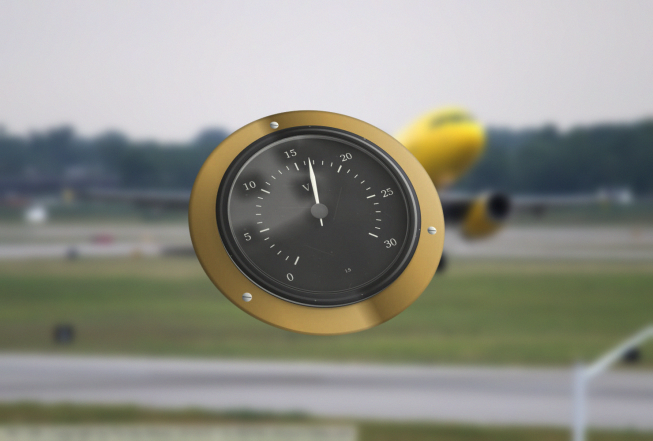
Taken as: 16.5
